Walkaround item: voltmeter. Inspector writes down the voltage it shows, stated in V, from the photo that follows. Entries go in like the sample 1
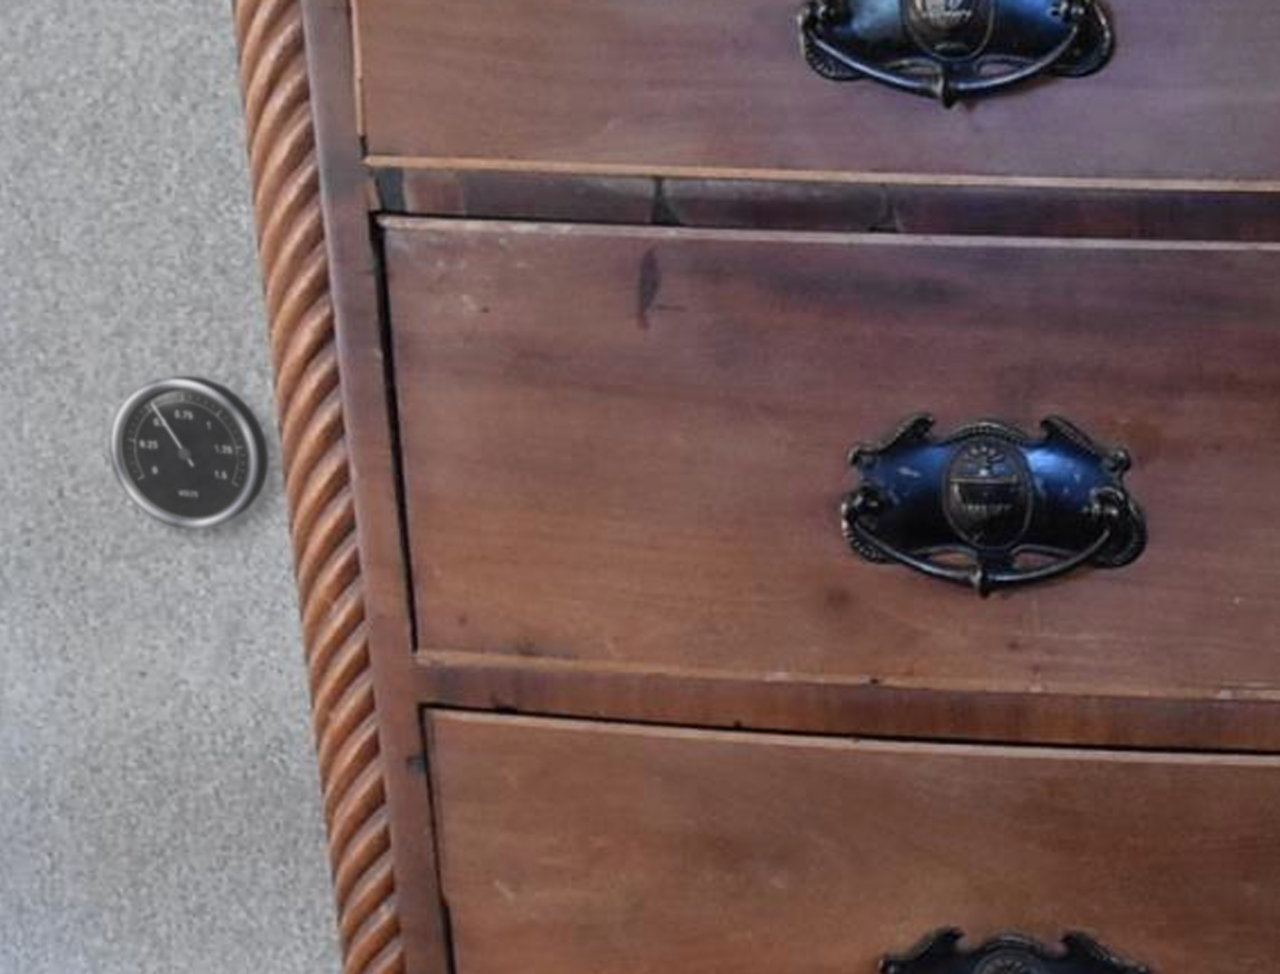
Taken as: 0.55
